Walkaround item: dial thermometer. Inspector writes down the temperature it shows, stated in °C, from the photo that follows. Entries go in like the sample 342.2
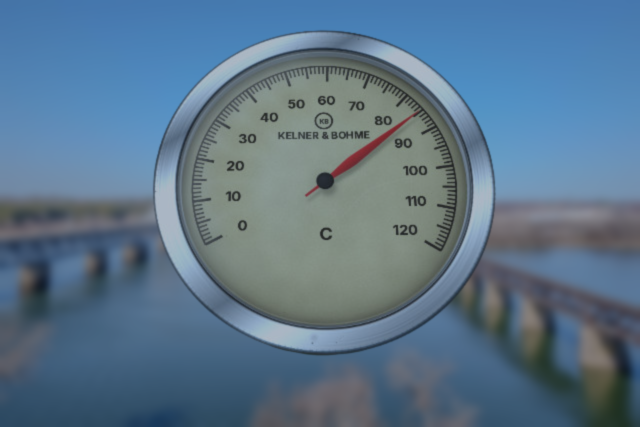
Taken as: 85
